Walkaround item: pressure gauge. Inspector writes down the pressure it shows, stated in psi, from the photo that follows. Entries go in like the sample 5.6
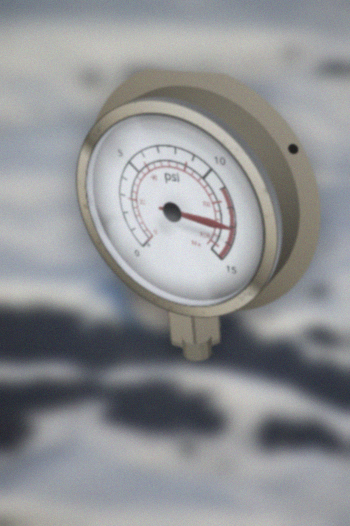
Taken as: 13
